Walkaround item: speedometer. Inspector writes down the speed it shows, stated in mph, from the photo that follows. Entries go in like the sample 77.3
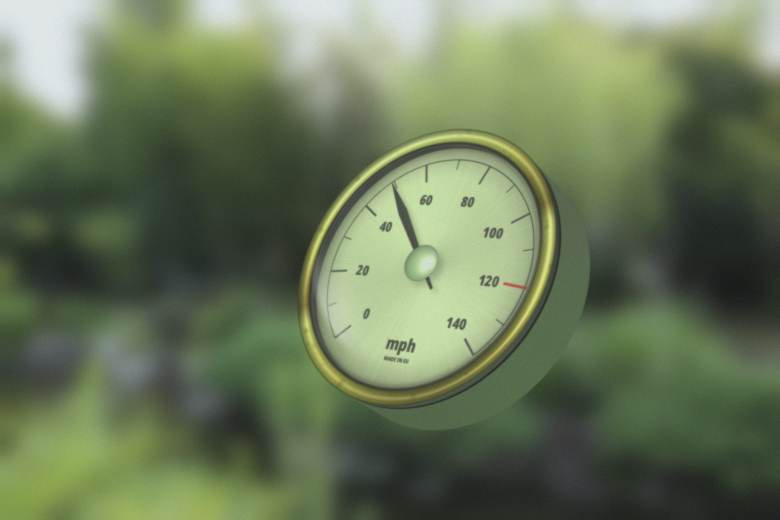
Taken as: 50
